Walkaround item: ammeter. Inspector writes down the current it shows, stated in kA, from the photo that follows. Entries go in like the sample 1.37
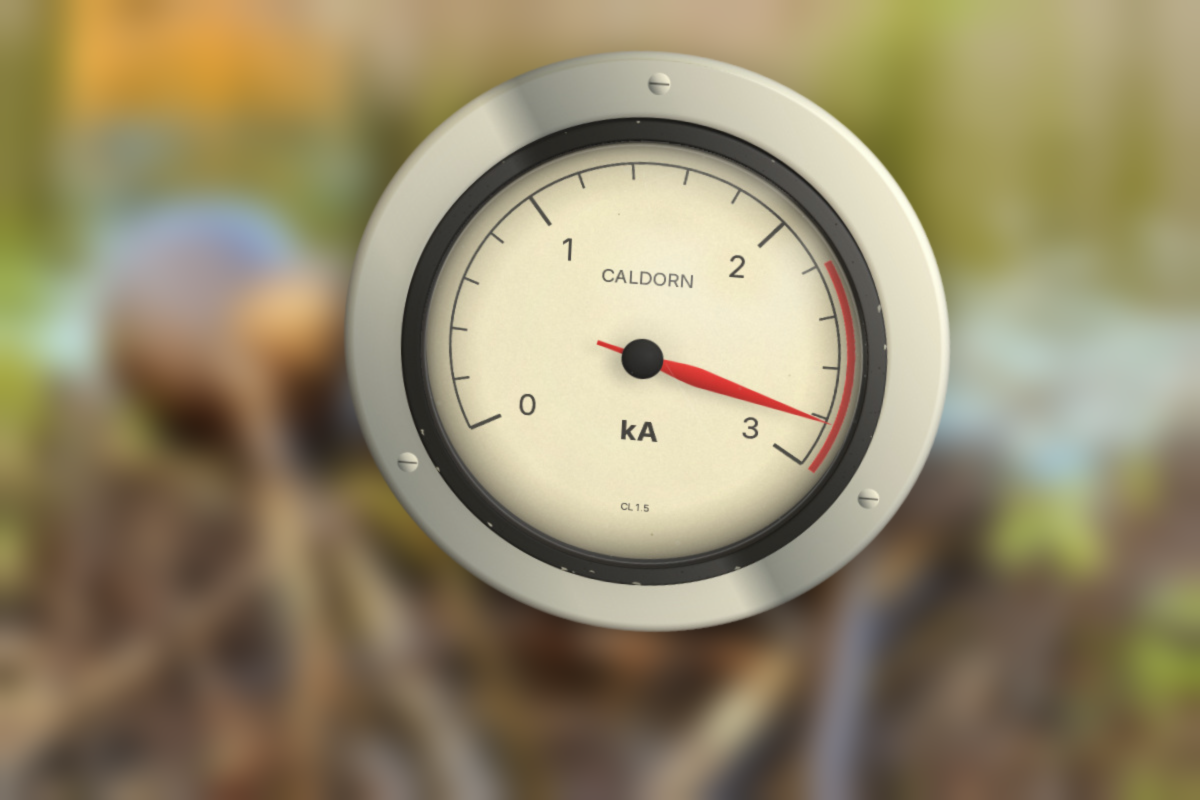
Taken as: 2.8
